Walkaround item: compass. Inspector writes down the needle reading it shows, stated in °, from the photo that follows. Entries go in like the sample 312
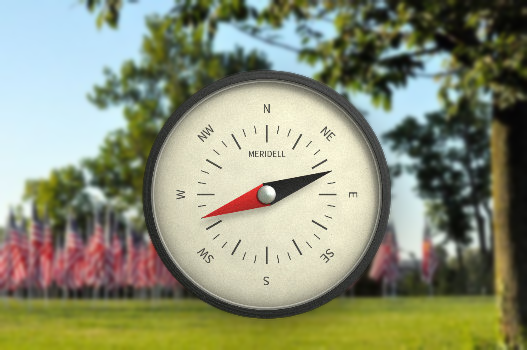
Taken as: 250
